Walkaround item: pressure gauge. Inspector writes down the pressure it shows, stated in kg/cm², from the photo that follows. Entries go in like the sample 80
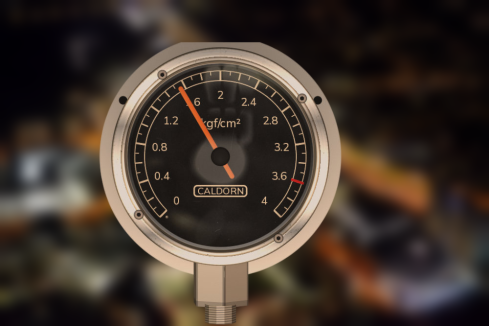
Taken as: 1.55
